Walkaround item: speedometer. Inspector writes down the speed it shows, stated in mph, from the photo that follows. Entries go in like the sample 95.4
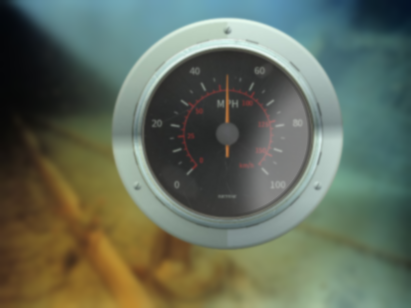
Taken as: 50
